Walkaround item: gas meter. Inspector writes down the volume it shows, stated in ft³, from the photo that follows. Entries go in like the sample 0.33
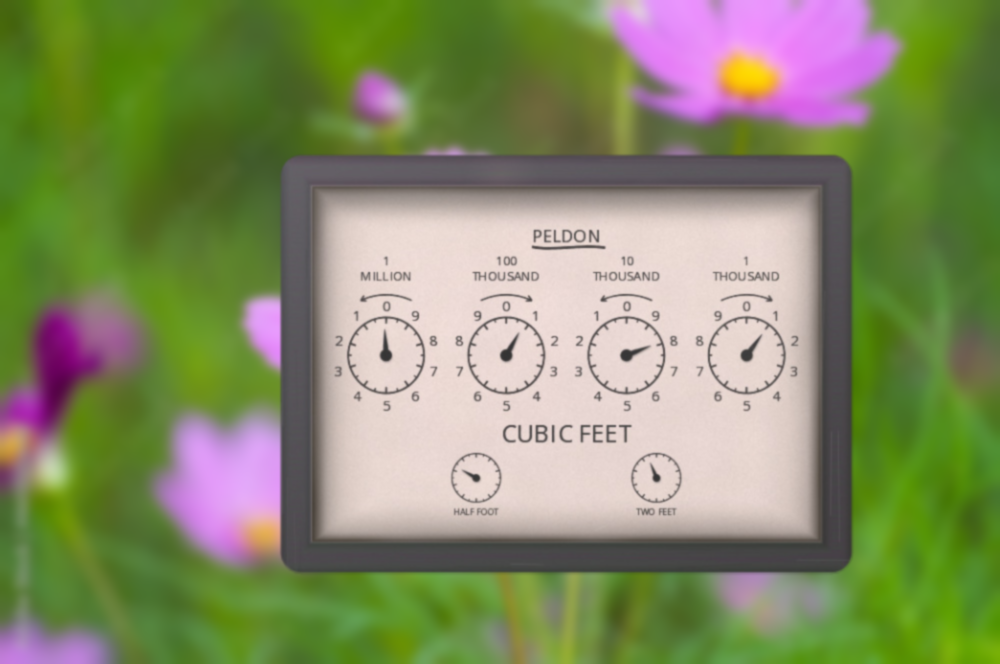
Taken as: 8100
